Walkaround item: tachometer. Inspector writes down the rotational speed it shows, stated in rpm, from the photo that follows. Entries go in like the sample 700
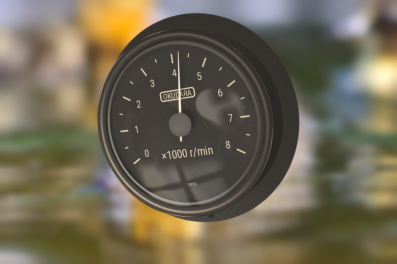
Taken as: 4250
